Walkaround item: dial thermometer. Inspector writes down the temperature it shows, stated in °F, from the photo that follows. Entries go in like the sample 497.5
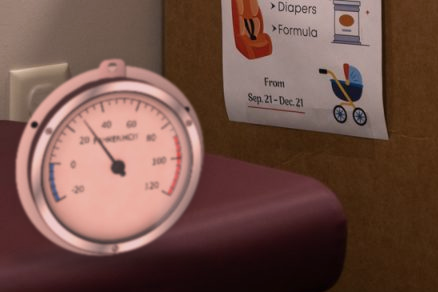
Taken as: 28
